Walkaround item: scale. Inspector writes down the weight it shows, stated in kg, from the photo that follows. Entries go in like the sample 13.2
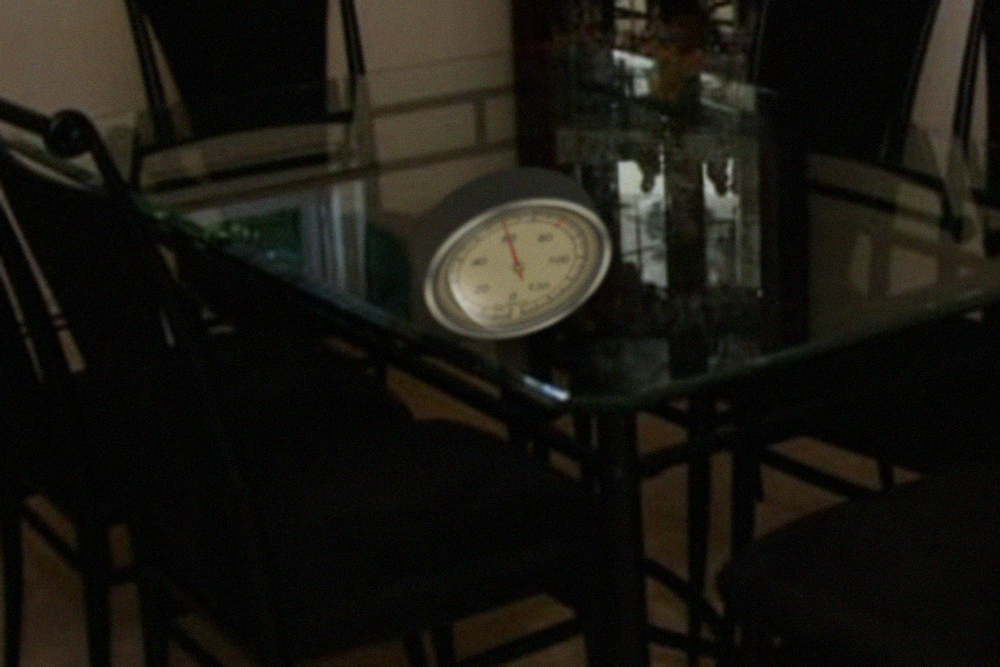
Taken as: 60
